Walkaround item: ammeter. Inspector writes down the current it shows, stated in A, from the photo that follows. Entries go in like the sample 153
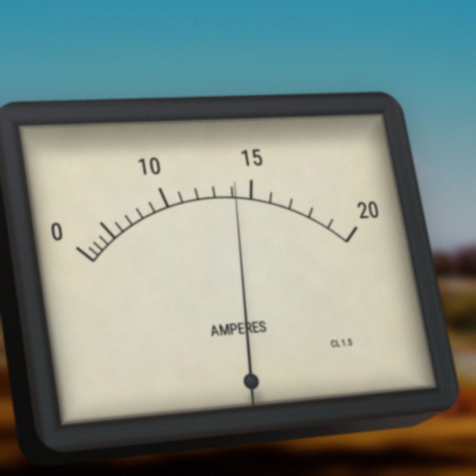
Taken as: 14
